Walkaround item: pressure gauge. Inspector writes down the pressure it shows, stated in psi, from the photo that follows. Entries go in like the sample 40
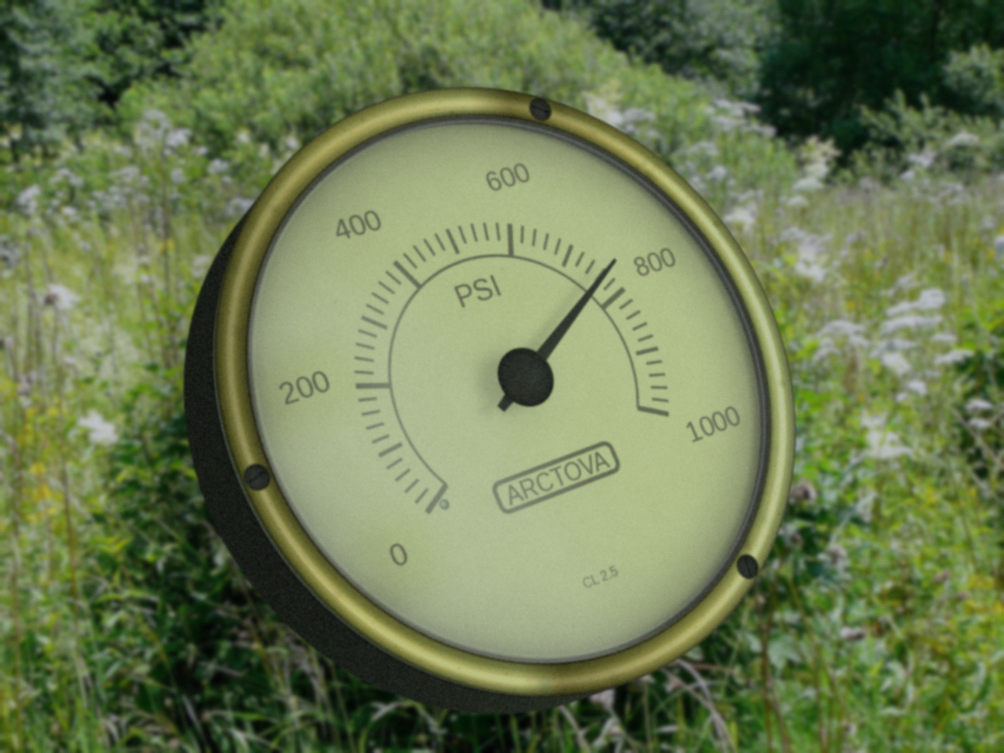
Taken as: 760
